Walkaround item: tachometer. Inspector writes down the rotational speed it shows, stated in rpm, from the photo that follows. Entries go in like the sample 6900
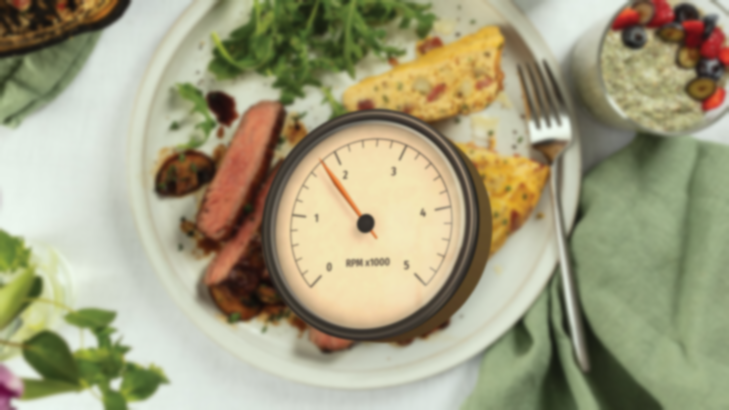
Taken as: 1800
